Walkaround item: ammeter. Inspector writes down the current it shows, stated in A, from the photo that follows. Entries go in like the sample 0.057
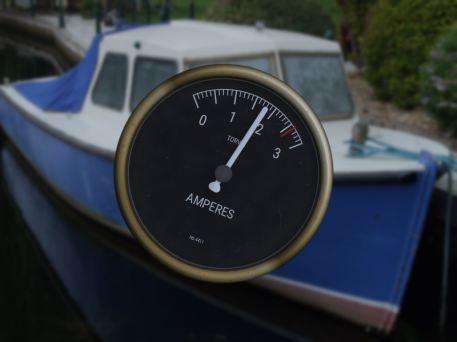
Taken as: 1.8
